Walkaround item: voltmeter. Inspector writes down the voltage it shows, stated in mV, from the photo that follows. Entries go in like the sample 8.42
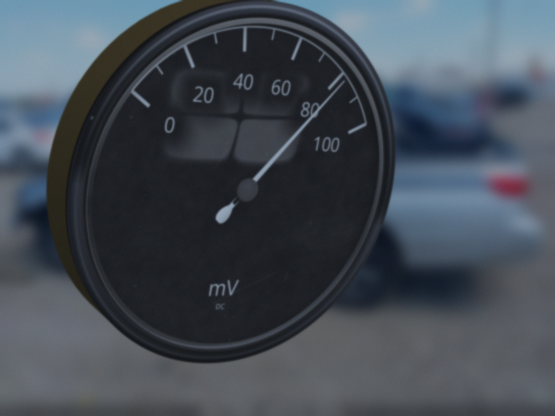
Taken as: 80
